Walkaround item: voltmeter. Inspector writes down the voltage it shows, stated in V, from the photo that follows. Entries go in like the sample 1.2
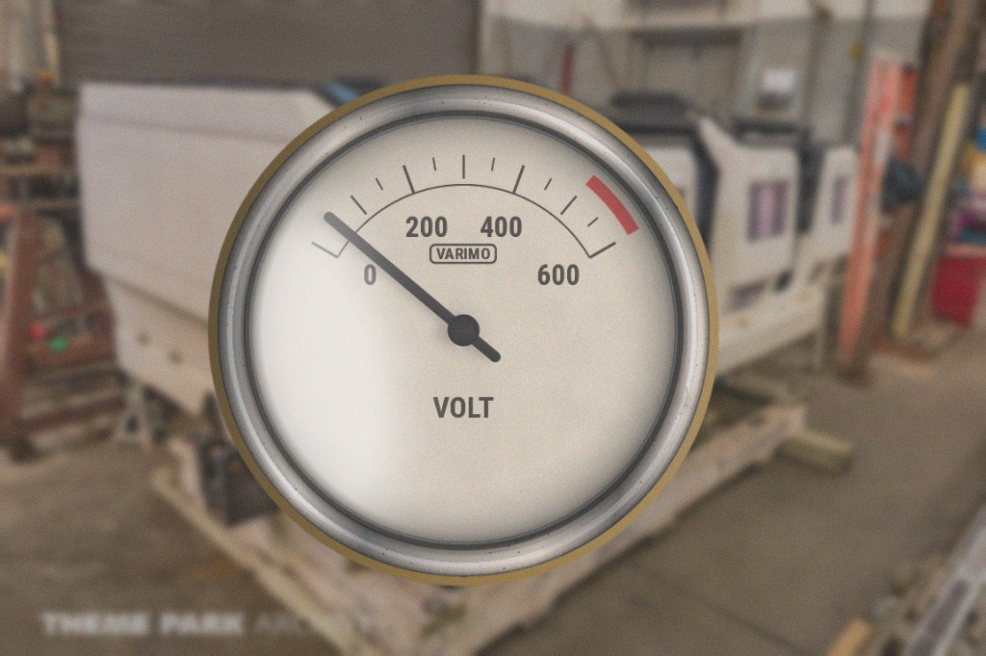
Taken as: 50
